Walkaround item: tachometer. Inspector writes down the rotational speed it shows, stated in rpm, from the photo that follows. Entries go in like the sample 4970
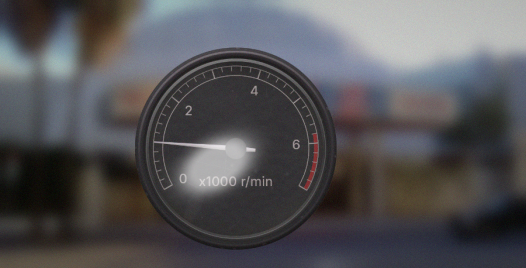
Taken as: 1000
